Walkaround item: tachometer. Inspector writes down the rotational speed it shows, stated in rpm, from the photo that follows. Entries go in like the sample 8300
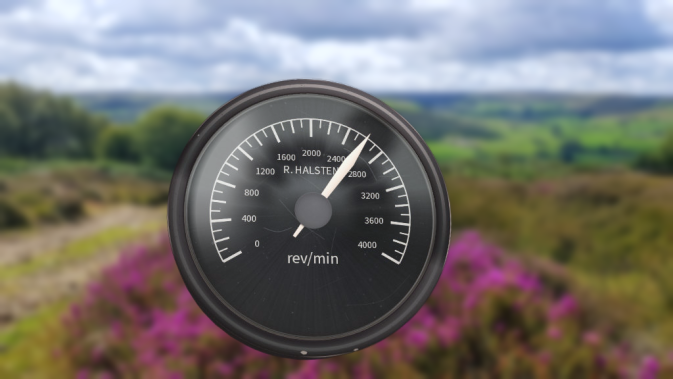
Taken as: 2600
